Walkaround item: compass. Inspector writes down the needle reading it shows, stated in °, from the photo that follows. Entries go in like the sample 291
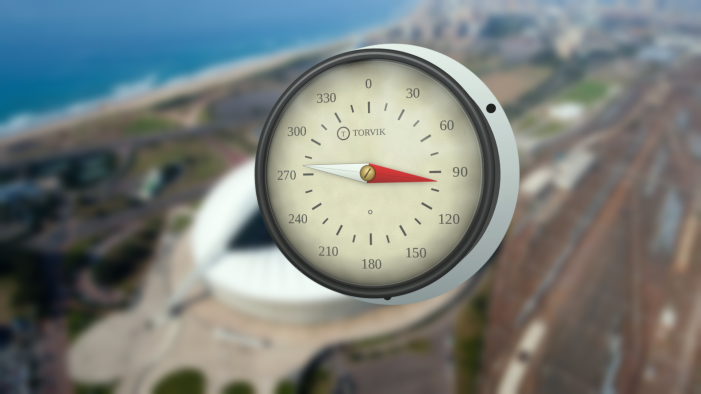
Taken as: 97.5
